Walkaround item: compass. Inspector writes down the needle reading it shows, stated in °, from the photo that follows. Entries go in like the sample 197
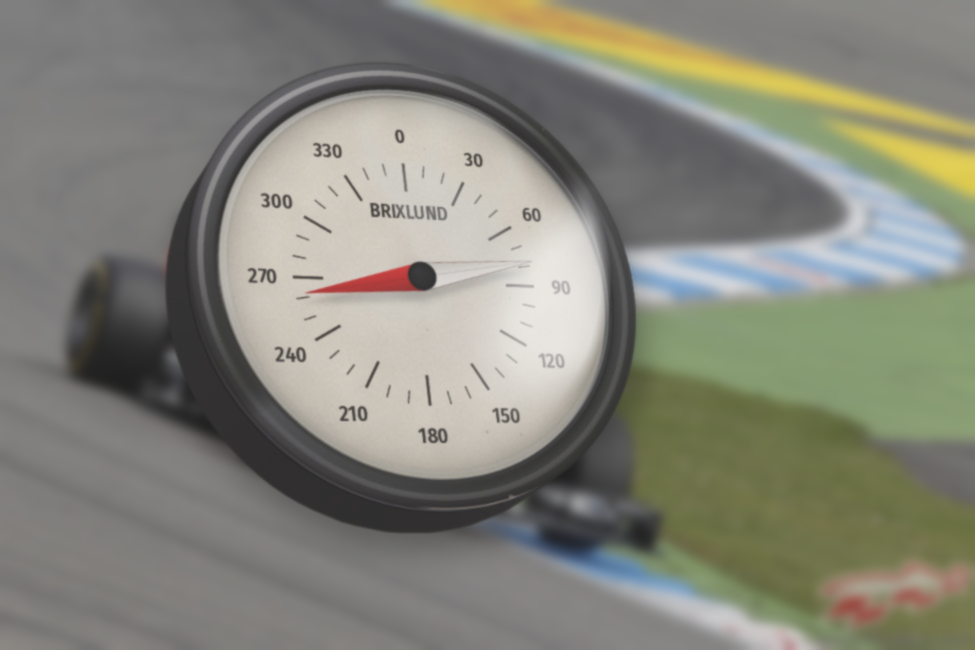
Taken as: 260
